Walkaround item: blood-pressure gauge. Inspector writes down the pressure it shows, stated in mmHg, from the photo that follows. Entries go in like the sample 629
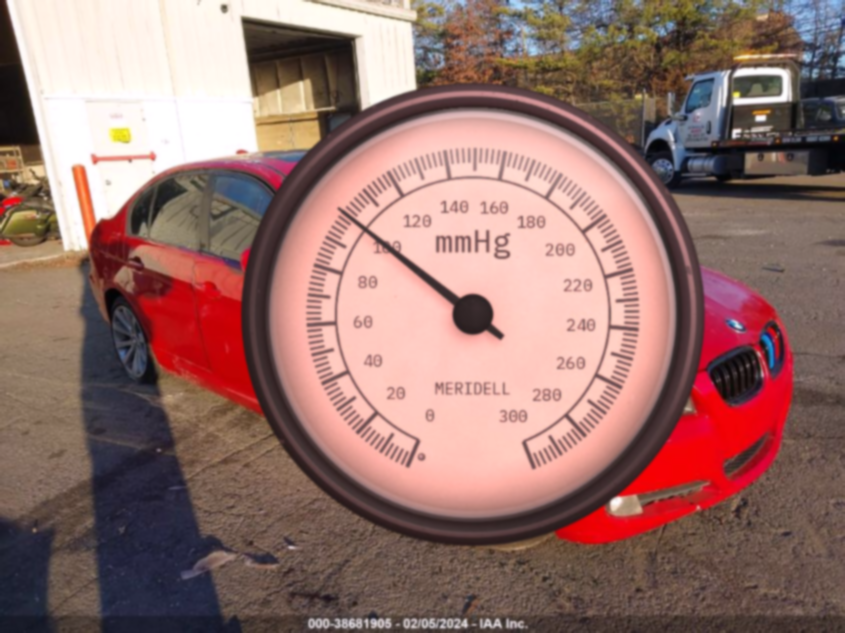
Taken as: 100
